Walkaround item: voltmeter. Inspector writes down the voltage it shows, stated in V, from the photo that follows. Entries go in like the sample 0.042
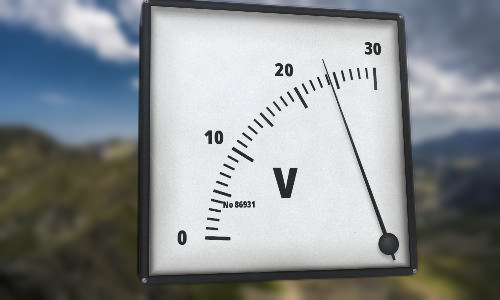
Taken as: 24
